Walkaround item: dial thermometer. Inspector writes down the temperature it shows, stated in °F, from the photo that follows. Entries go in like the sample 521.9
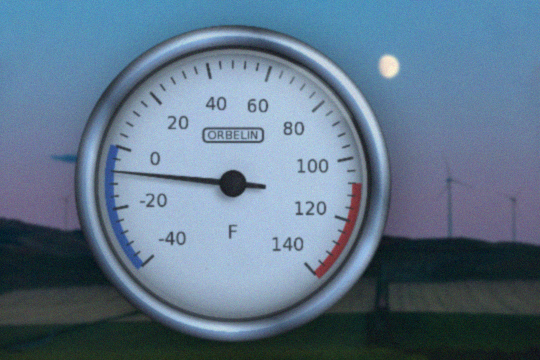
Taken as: -8
